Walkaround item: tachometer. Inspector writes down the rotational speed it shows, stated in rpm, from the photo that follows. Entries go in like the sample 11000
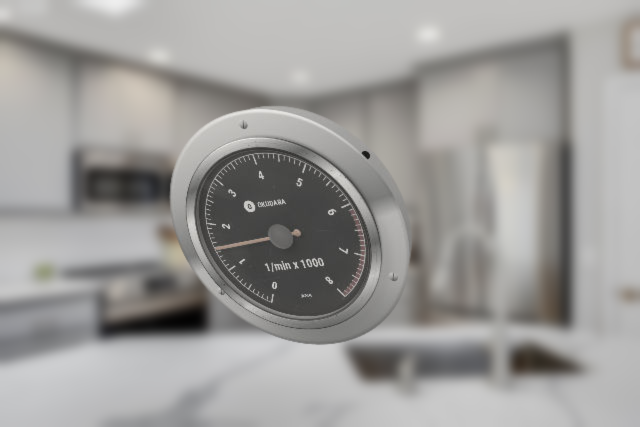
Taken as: 1500
